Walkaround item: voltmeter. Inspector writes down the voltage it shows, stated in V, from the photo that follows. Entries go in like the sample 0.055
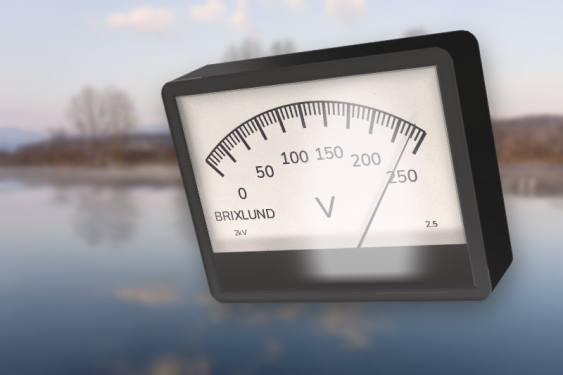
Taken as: 240
